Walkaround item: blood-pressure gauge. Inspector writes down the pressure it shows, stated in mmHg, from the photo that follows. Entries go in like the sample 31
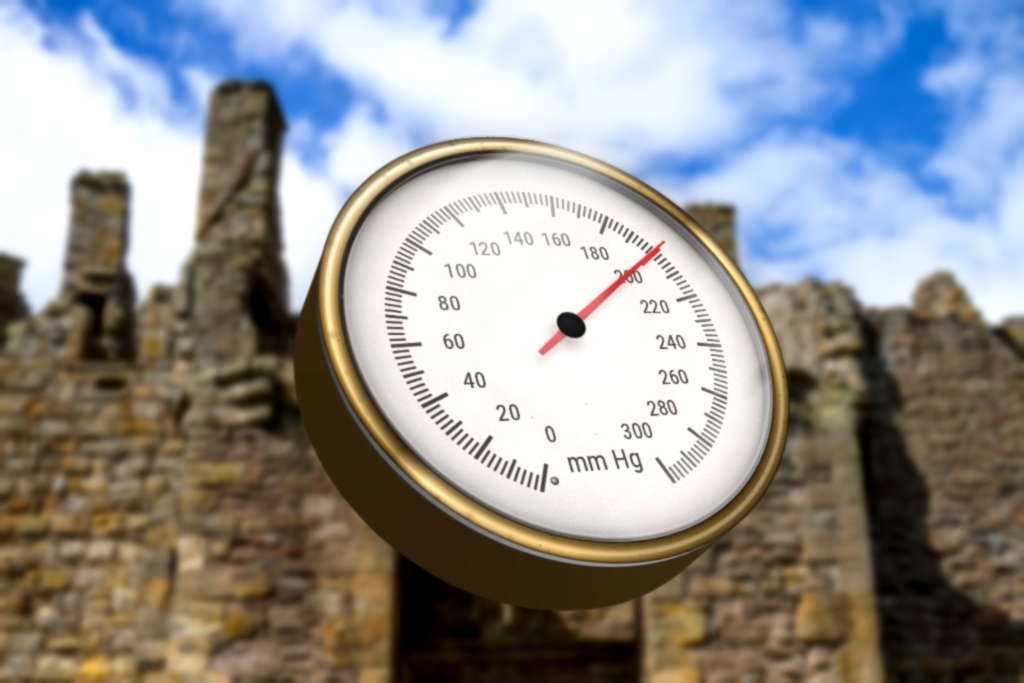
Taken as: 200
